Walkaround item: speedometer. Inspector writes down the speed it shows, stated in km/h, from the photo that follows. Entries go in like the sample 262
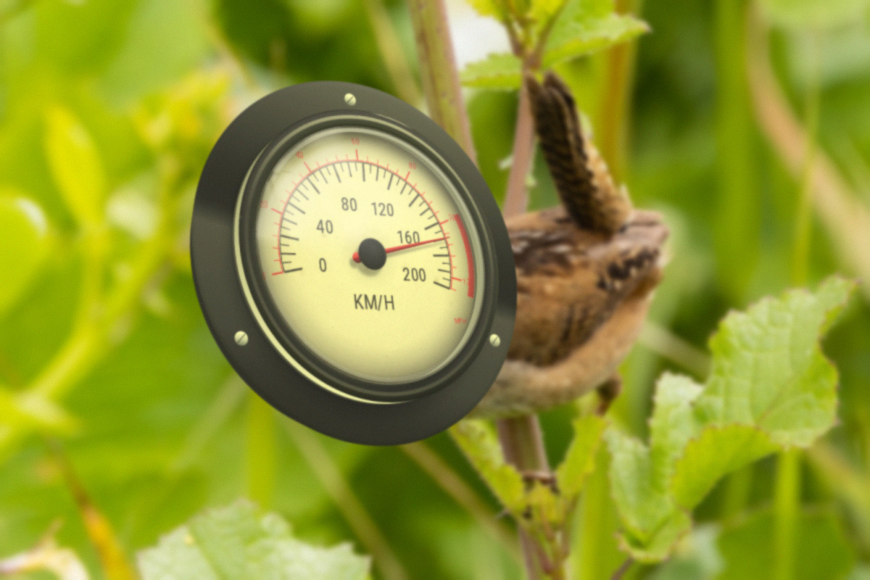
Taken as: 170
